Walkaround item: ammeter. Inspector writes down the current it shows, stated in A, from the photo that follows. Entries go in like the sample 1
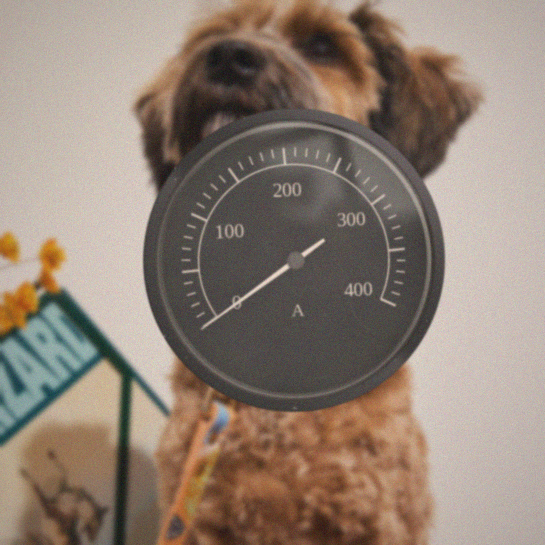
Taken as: 0
